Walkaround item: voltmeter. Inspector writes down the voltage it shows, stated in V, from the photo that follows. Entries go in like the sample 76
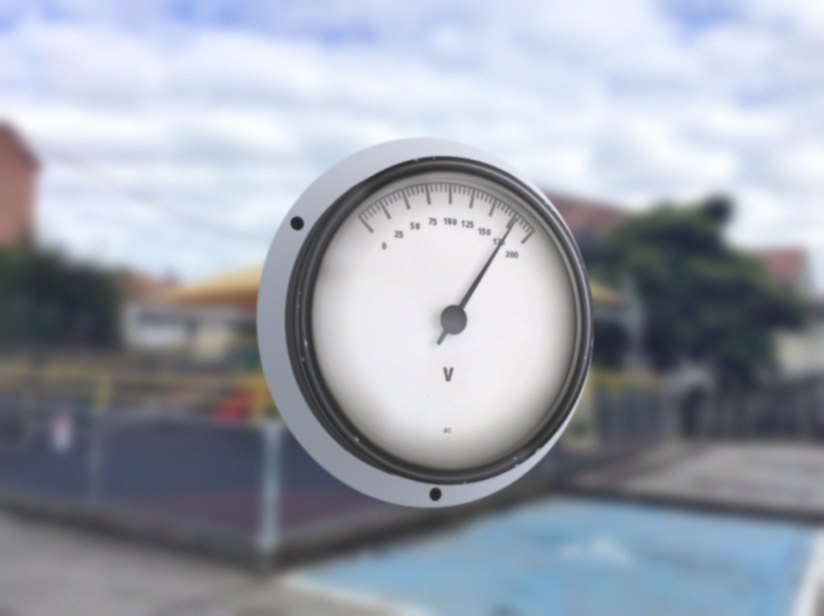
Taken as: 175
